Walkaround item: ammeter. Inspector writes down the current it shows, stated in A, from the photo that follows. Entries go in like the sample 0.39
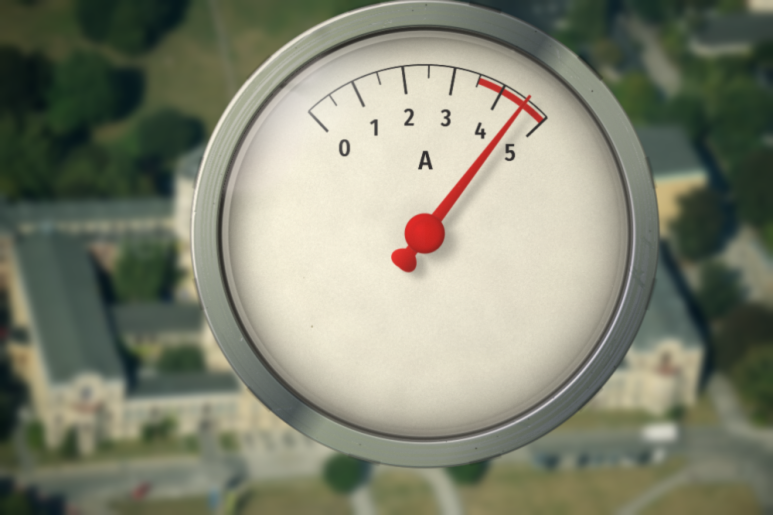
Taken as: 4.5
